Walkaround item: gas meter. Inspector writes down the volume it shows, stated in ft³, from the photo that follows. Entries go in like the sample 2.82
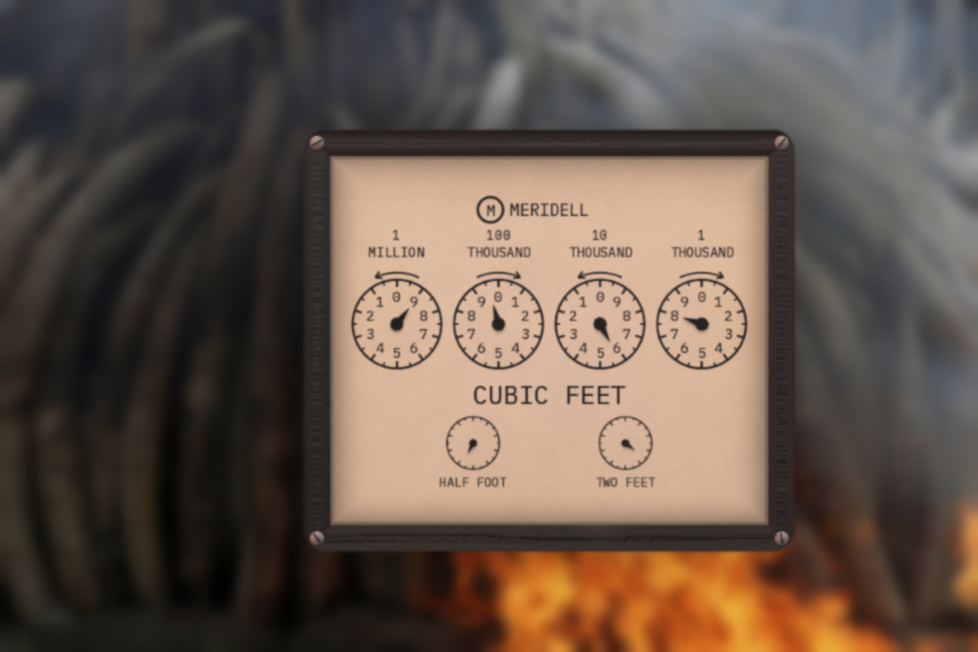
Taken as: 895800
